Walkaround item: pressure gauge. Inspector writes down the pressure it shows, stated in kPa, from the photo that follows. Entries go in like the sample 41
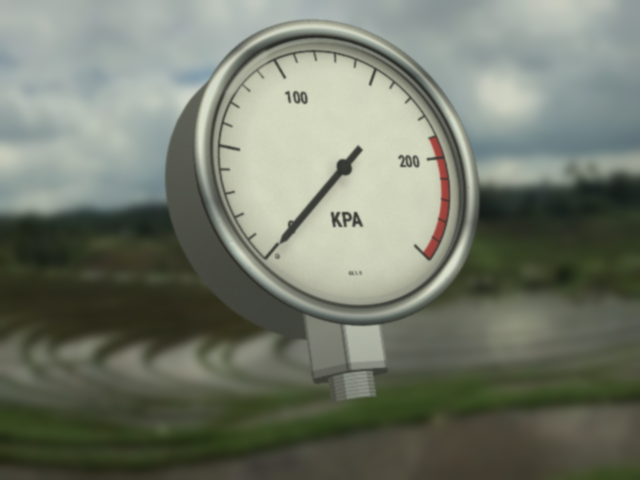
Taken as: 0
